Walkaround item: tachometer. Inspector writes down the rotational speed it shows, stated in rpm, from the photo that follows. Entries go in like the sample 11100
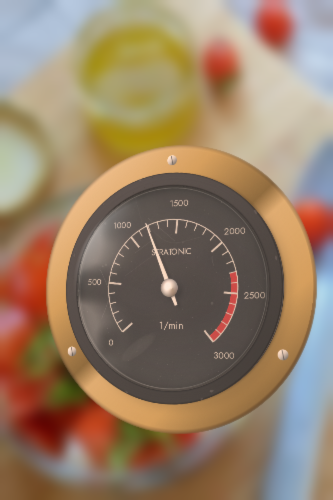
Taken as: 1200
